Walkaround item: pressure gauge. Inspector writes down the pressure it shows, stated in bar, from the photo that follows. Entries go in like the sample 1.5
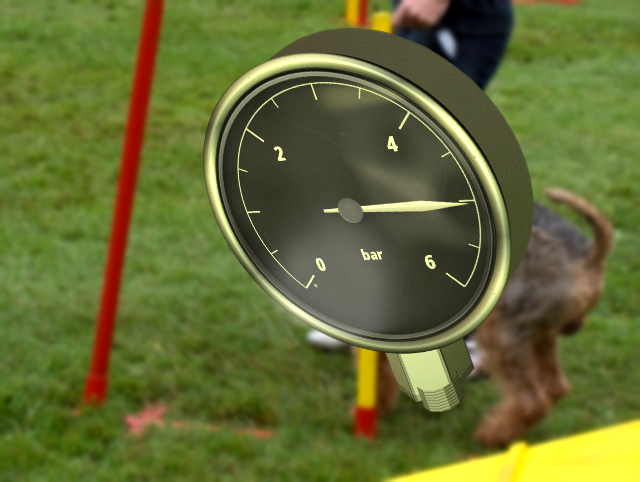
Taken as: 5
